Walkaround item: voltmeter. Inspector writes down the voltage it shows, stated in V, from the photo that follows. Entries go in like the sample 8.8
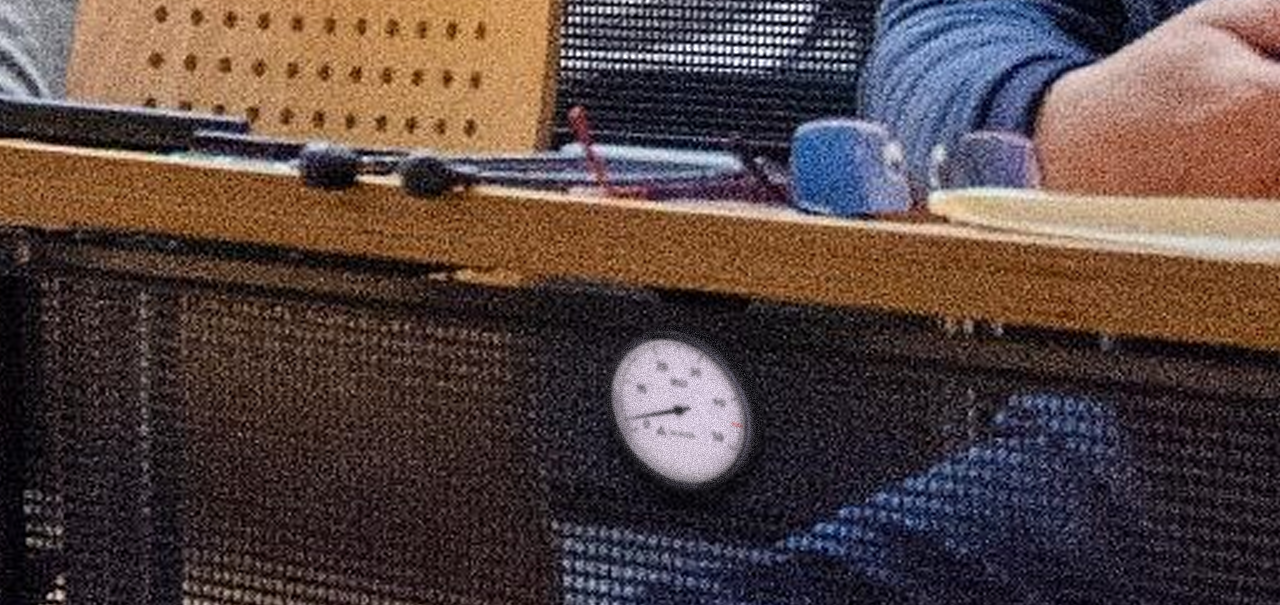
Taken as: 2.5
